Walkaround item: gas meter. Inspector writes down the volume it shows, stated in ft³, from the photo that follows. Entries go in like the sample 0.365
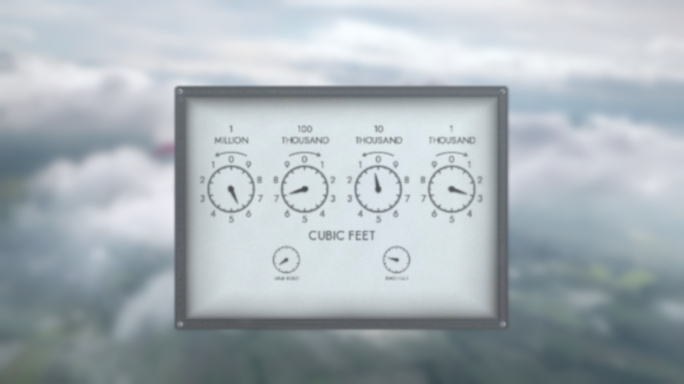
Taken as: 570300
